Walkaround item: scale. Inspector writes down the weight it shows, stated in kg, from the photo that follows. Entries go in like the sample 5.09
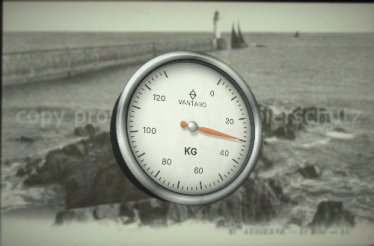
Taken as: 30
